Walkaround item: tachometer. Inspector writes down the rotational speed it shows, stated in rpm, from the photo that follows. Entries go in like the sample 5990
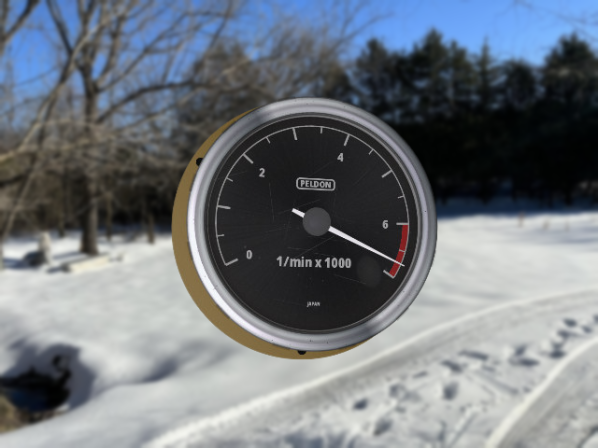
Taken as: 6750
